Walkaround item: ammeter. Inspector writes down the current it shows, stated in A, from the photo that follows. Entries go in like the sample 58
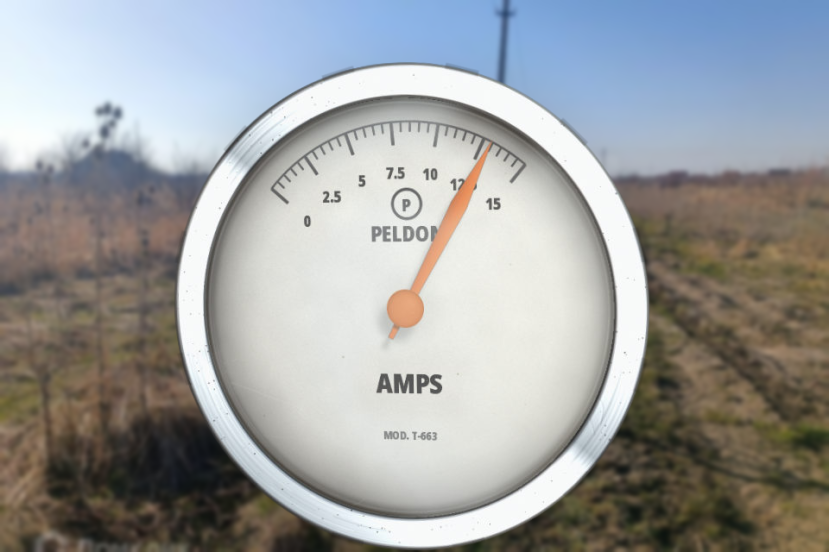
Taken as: 13
